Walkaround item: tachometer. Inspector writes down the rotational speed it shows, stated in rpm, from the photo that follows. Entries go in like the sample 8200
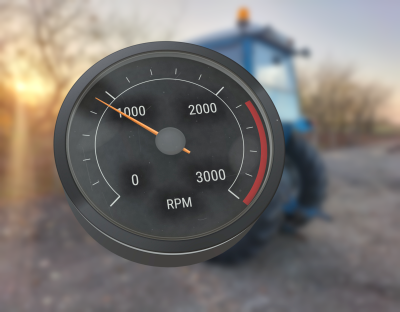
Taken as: 900
